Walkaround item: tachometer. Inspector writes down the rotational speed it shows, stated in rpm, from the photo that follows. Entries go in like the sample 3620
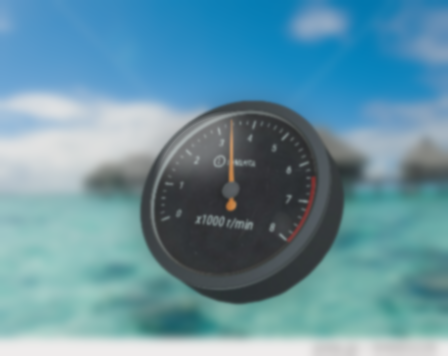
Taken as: 3400
